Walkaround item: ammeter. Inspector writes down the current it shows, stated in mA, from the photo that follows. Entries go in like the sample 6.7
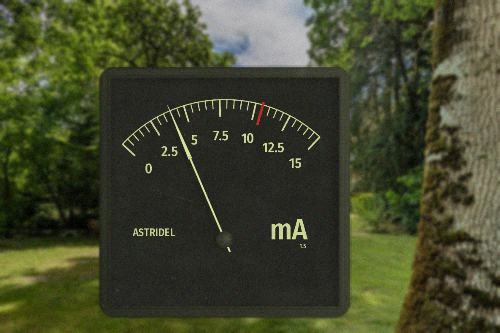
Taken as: 4
